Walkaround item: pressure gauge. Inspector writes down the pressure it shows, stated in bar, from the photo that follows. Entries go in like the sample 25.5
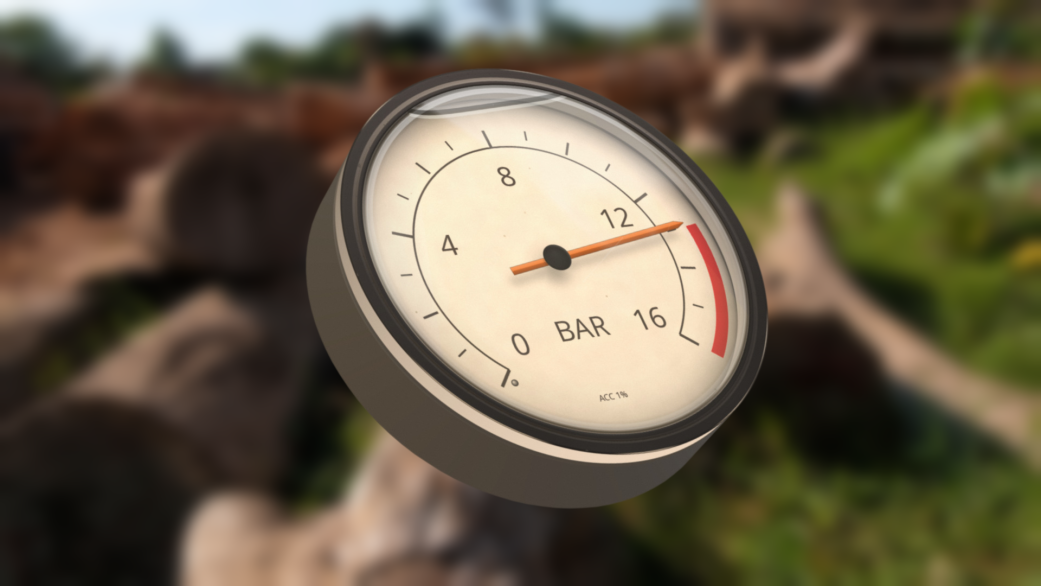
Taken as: 13
